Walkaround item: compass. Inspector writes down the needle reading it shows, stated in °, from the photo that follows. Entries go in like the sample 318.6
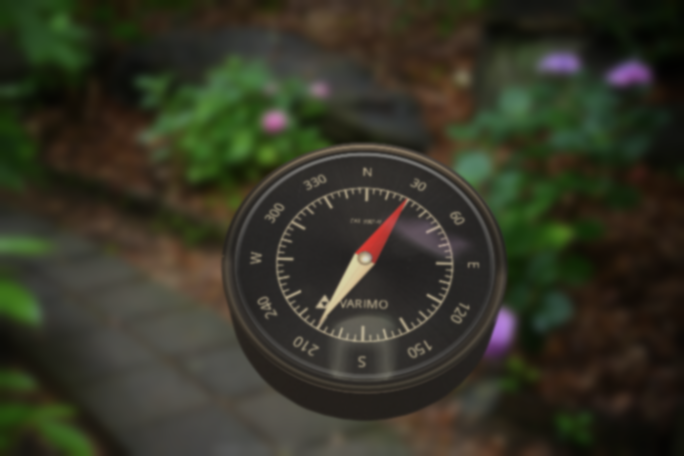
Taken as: 30
